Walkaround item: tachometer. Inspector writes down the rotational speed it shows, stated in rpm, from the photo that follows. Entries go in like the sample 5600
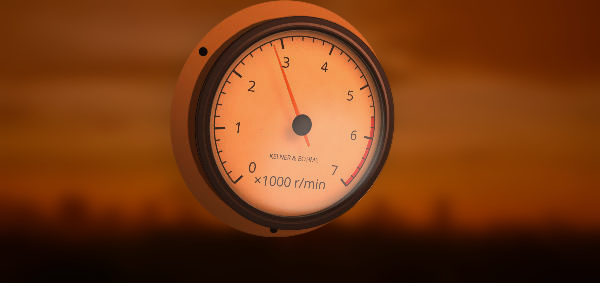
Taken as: 2800
